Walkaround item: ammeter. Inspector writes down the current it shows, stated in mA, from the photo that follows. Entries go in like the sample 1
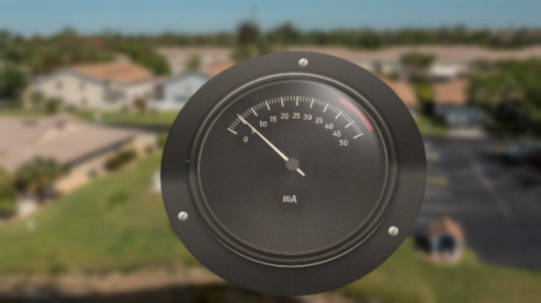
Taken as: 5
